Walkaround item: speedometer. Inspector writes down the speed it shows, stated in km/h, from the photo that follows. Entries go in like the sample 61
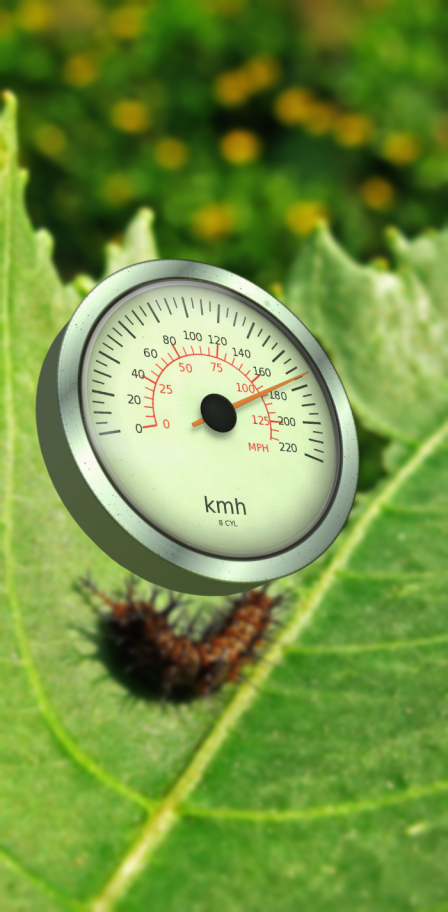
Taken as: 175
